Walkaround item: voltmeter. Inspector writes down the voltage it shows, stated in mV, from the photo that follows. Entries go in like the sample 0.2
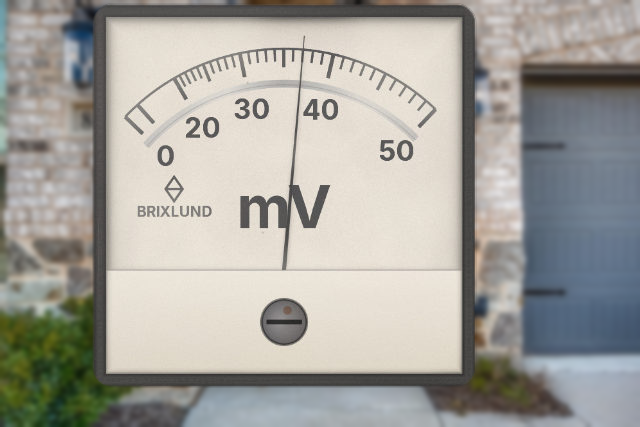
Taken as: 37
